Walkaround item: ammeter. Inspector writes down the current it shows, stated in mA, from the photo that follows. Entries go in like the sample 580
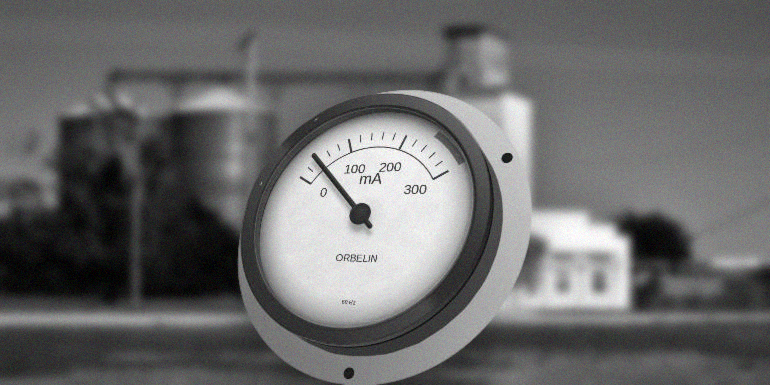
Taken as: 40
